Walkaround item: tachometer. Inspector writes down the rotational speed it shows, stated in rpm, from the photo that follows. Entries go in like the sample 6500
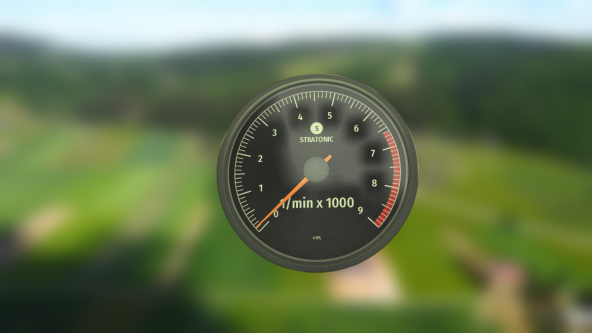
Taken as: 100
